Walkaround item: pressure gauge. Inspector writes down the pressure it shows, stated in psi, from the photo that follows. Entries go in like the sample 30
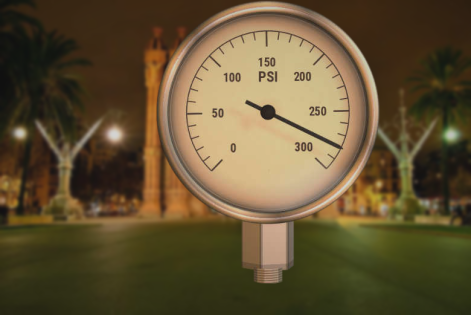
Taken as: 280
